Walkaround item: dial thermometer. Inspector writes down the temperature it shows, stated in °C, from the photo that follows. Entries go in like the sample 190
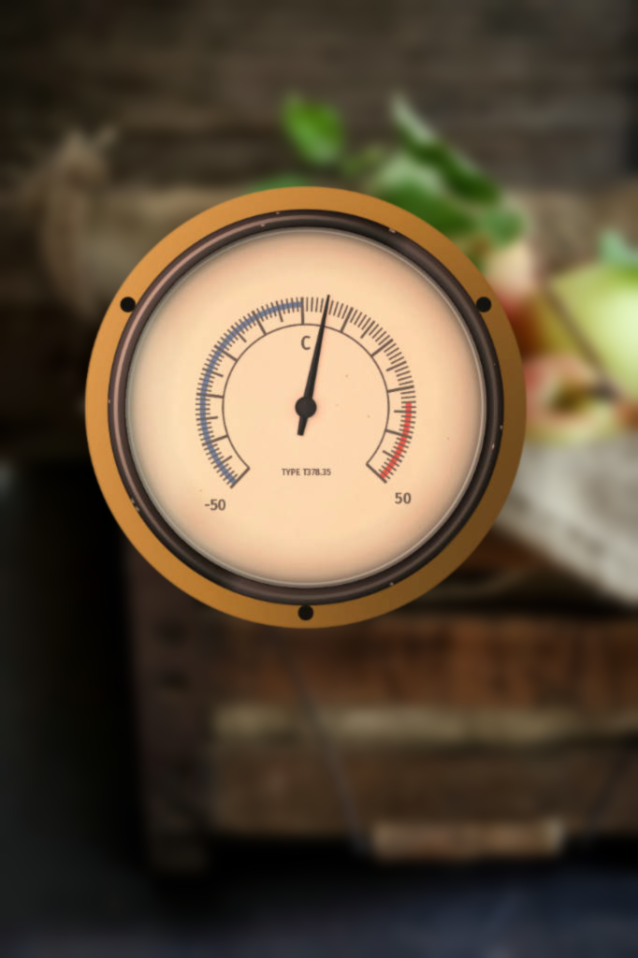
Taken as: 5
